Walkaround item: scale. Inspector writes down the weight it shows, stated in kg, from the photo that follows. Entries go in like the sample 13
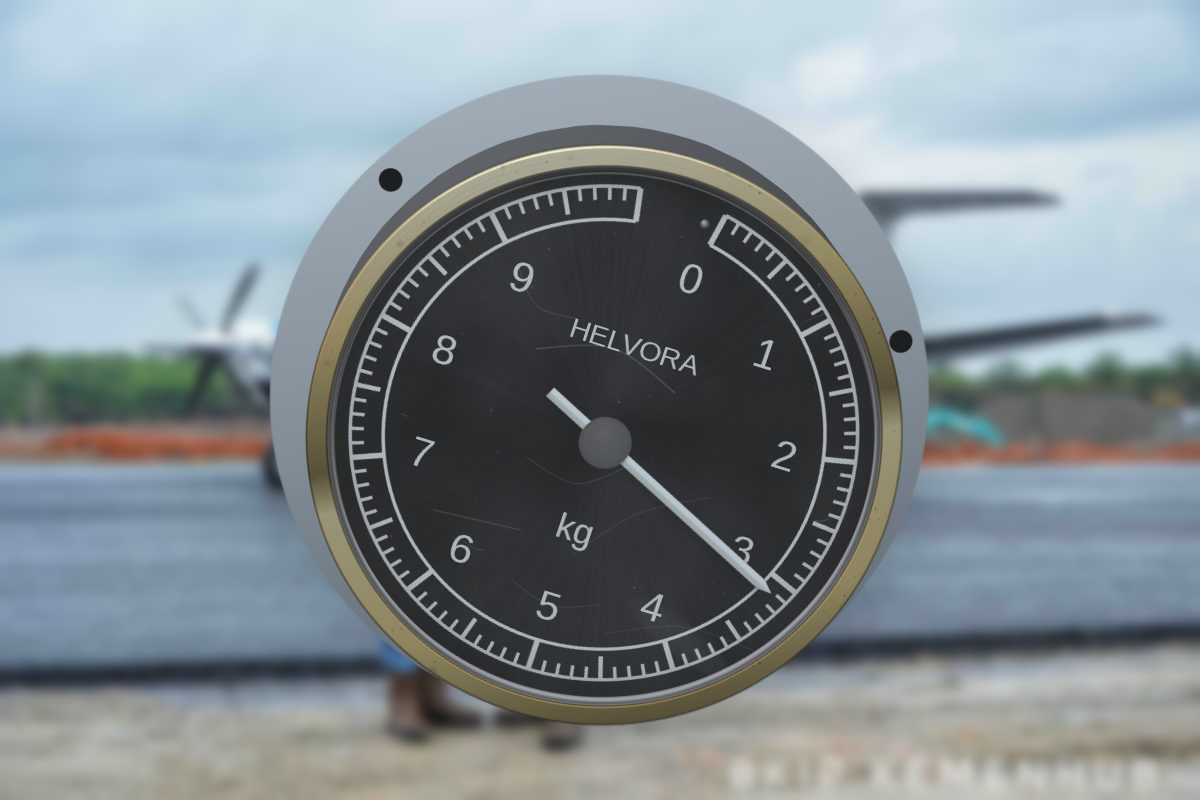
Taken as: 3.1
